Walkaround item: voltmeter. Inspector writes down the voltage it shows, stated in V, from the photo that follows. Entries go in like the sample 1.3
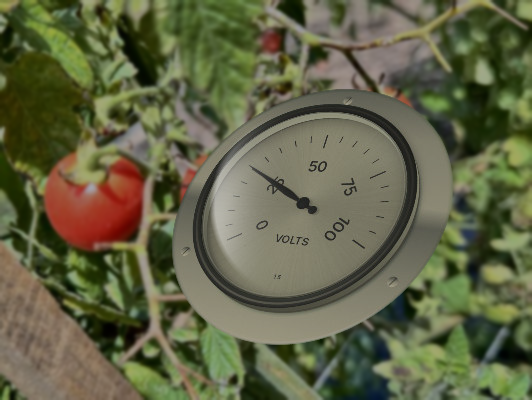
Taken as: 25
